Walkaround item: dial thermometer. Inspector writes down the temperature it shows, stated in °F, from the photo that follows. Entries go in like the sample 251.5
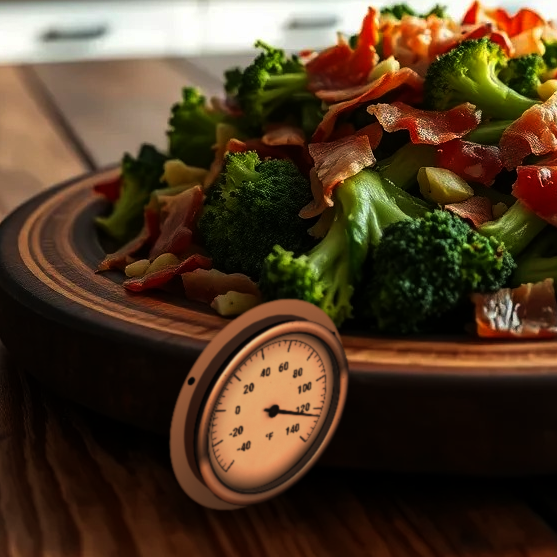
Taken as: 124
